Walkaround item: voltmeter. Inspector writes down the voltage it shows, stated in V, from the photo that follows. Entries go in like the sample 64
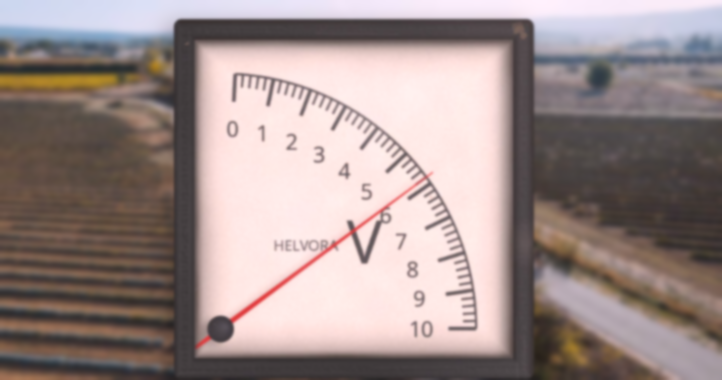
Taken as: 5.8
